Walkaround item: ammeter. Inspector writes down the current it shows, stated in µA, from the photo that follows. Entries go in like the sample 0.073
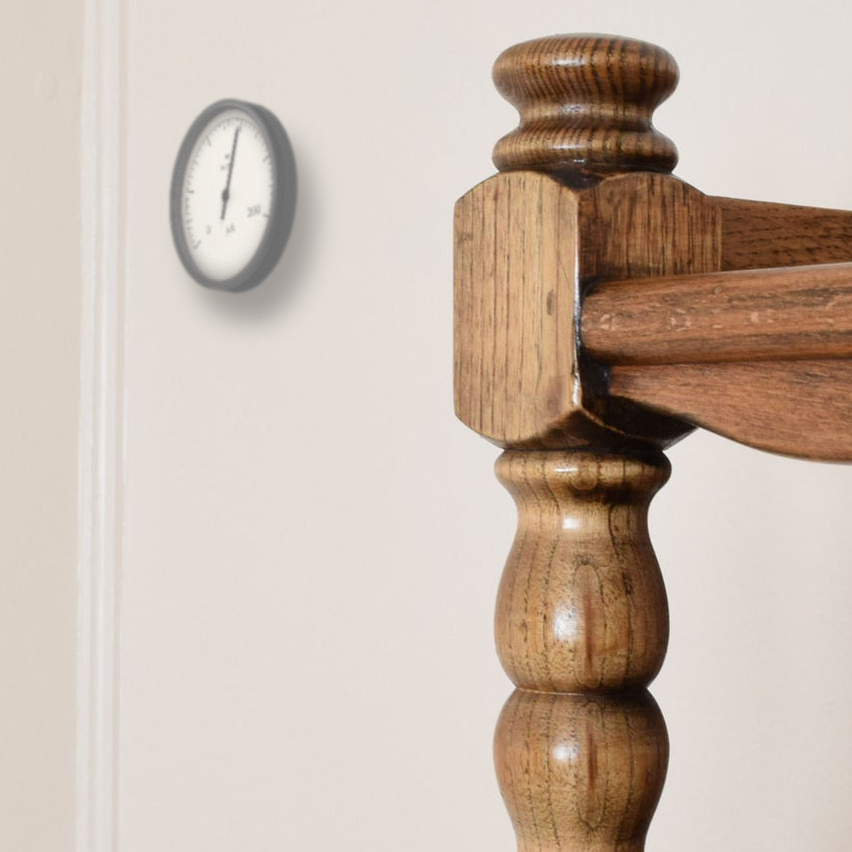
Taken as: 120
